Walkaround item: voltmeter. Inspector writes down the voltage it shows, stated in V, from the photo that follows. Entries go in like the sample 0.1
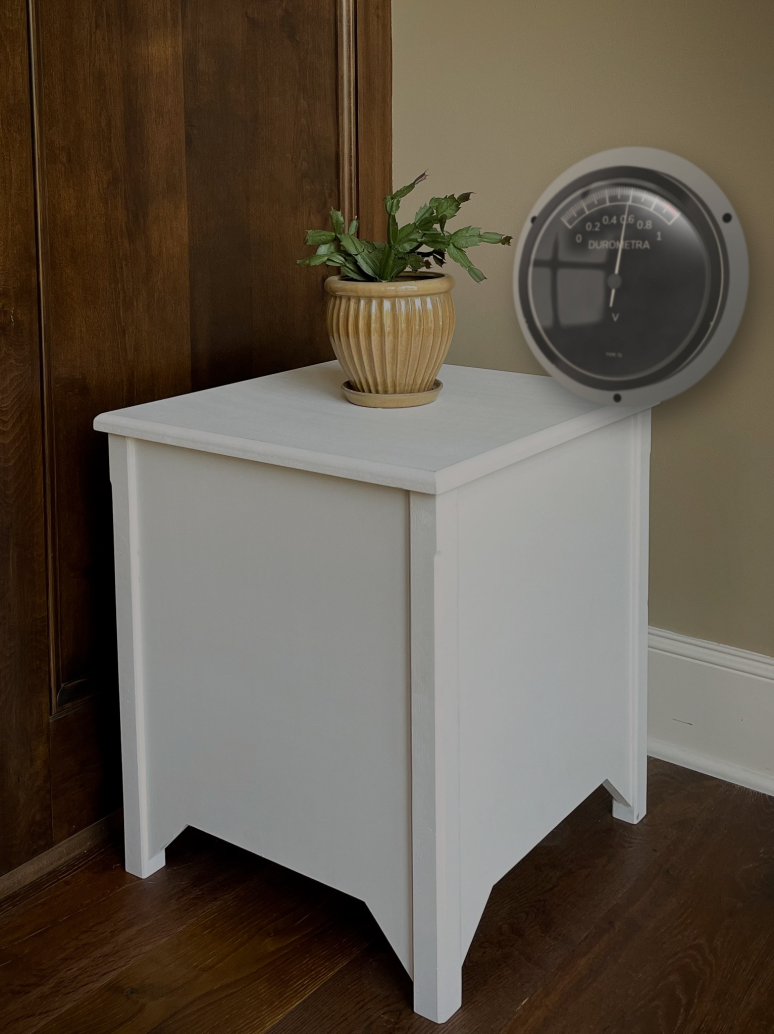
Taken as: 0.6
